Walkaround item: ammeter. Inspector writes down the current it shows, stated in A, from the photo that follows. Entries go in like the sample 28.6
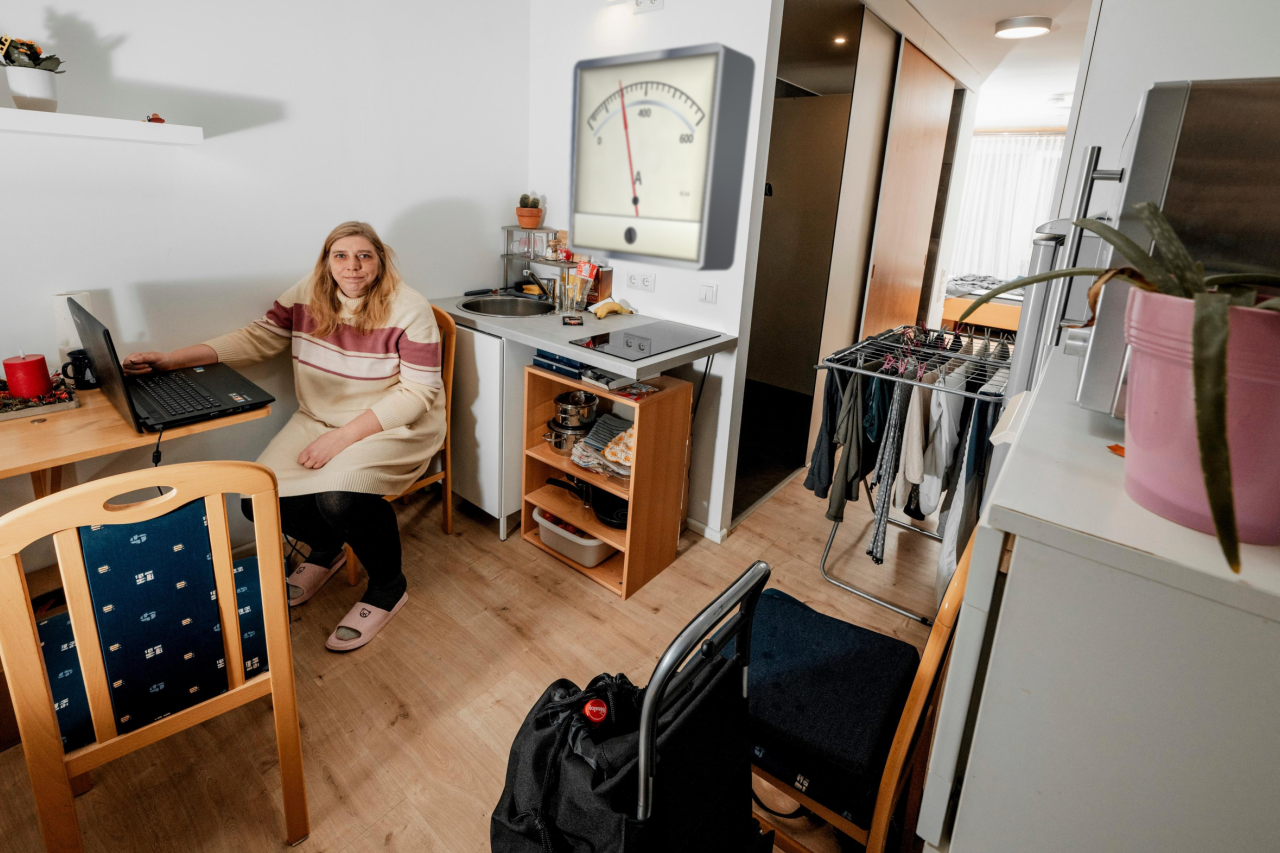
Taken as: 300
